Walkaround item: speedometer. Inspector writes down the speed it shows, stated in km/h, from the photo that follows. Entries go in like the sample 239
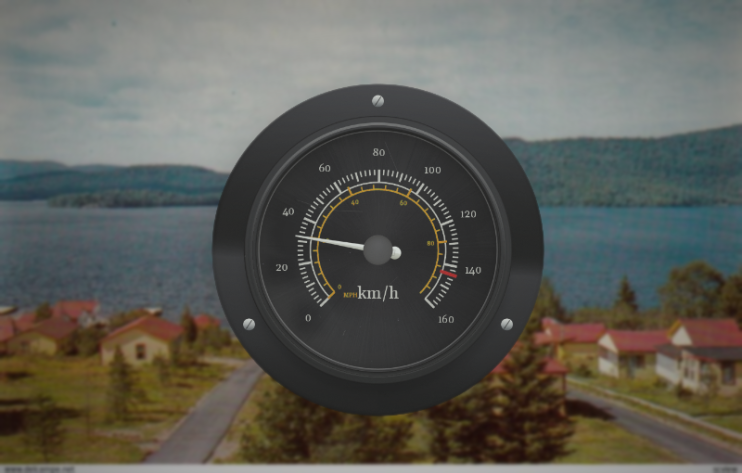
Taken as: 32
